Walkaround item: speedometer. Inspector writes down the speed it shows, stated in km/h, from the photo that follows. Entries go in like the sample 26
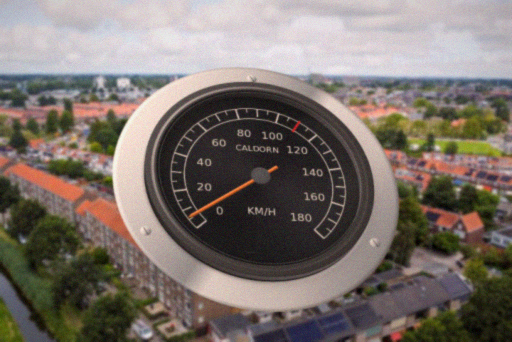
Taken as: 5
